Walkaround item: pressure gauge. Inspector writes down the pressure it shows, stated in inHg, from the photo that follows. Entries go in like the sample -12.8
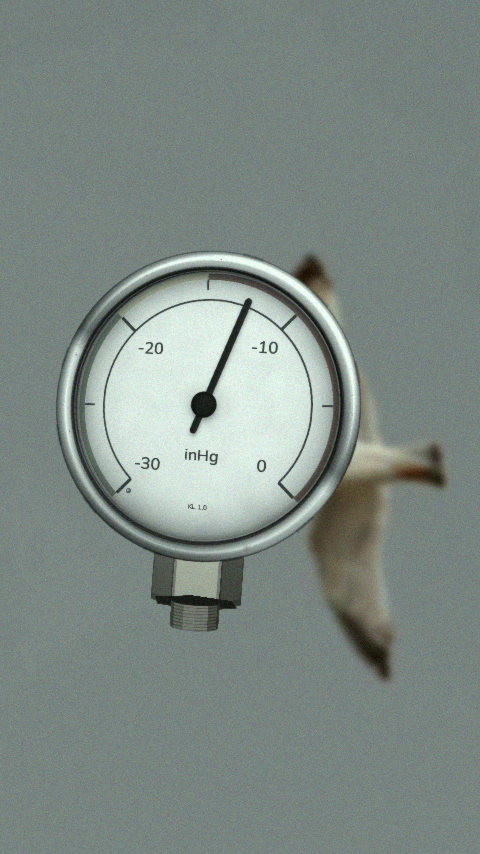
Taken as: -12.5
